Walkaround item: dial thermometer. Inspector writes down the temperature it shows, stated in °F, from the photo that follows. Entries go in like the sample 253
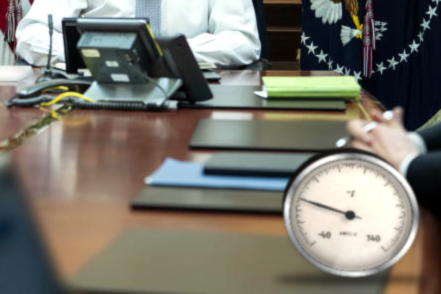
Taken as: 0
